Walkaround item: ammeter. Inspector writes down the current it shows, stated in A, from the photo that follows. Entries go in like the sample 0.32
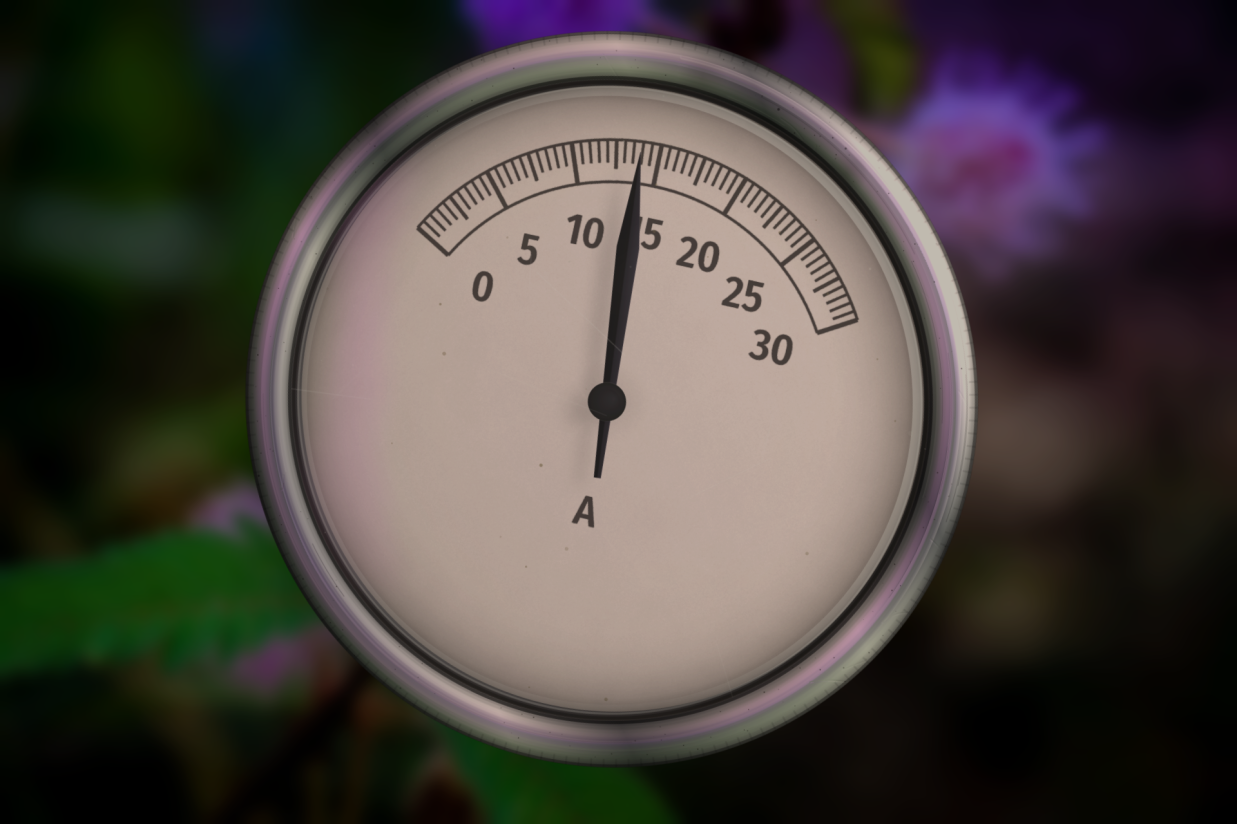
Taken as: 14
